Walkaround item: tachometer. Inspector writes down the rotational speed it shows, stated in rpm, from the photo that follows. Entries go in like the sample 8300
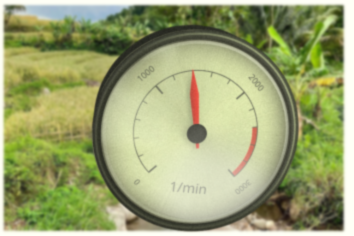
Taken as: 1400
